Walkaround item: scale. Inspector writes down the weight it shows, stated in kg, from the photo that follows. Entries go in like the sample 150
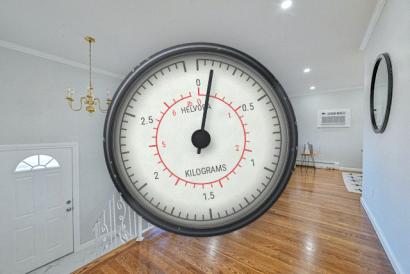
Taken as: 0.1
